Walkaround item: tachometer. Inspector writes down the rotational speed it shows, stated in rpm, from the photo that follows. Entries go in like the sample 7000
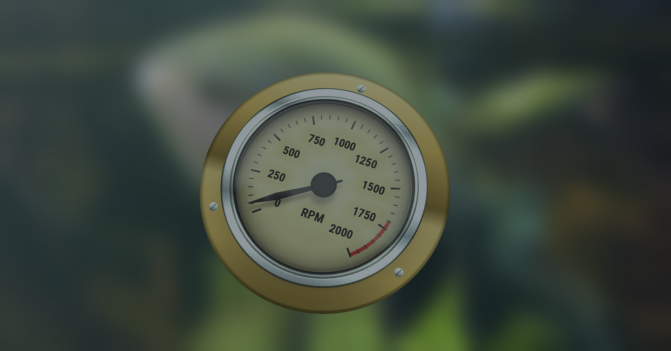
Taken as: 50
